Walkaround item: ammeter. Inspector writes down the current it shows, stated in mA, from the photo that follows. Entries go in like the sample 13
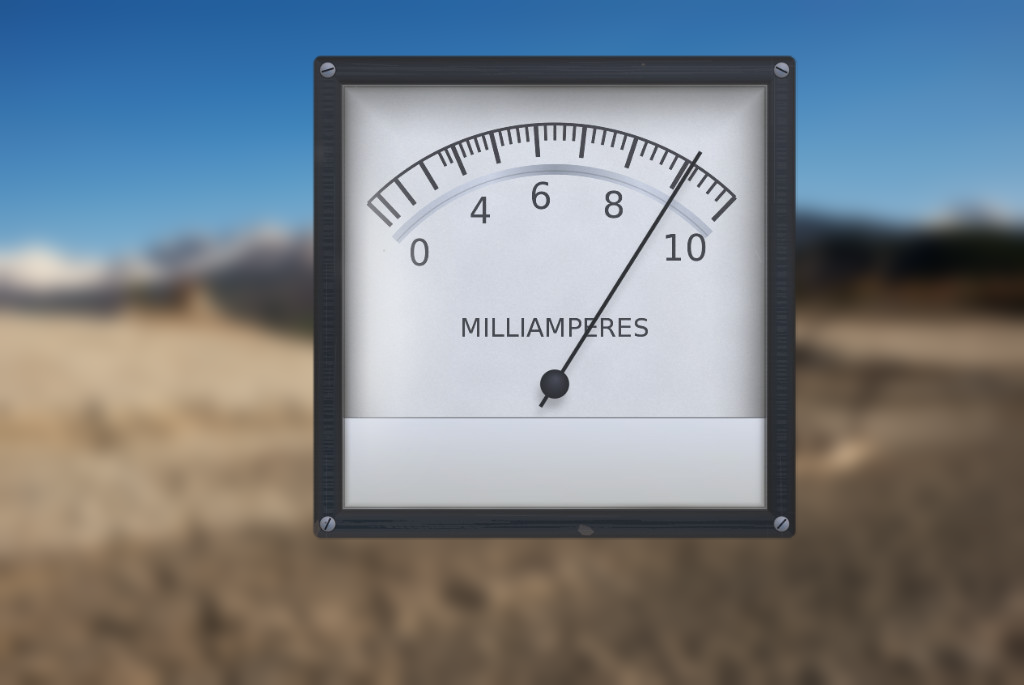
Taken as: 9.1
